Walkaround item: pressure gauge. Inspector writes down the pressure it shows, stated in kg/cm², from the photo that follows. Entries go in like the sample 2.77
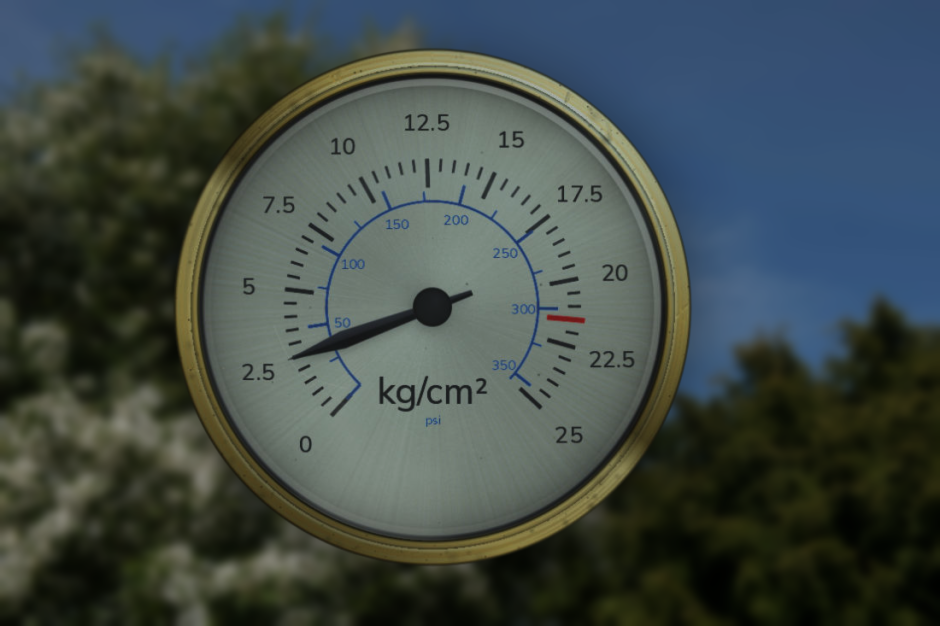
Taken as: 2.5
